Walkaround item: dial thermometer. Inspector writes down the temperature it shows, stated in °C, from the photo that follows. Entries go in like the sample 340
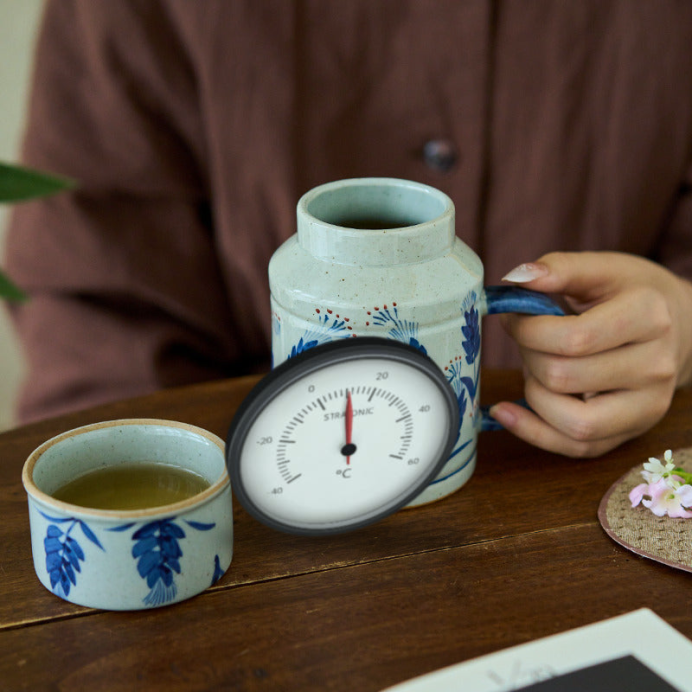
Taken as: 10
